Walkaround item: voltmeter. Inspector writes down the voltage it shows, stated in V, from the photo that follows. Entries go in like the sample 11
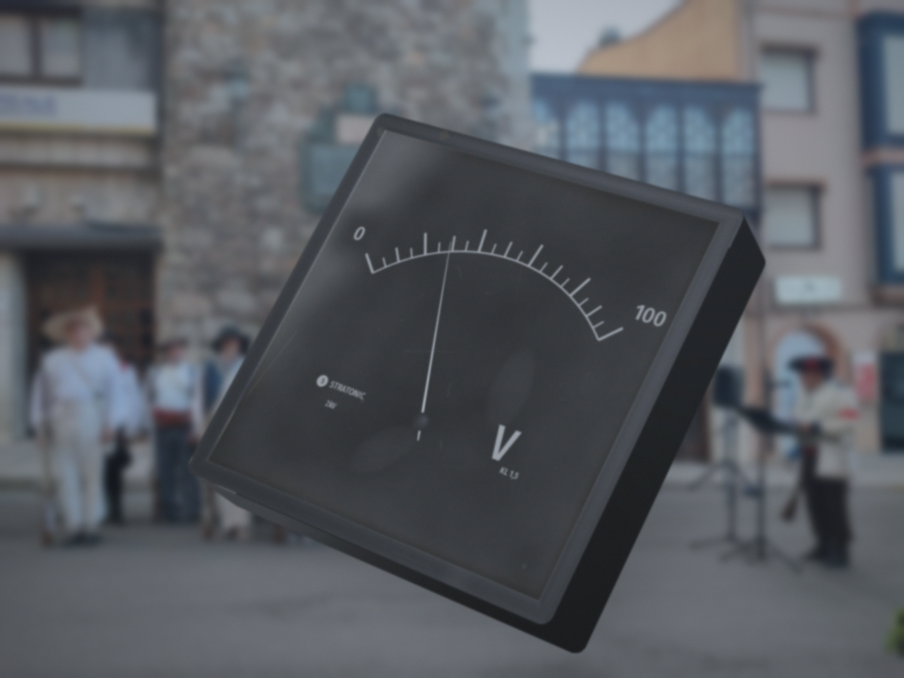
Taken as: 30
